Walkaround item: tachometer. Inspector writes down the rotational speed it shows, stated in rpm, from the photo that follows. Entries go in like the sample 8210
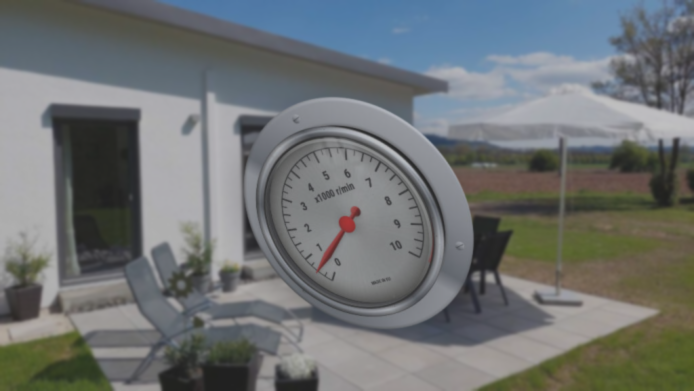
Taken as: 500
